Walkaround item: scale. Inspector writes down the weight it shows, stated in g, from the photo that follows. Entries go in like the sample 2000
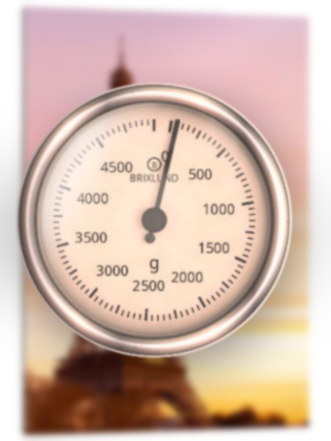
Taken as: 50
